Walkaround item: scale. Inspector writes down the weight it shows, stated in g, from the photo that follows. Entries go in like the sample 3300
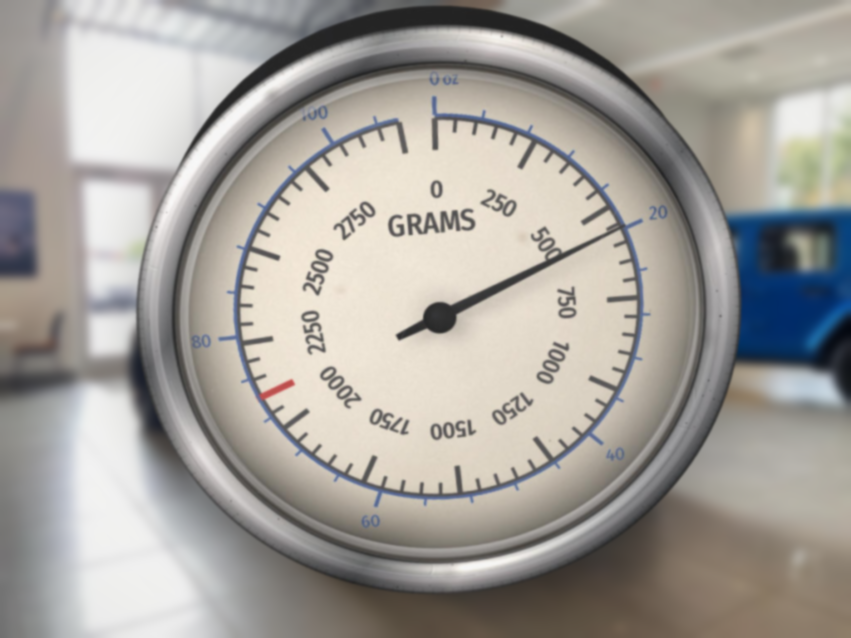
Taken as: 550
